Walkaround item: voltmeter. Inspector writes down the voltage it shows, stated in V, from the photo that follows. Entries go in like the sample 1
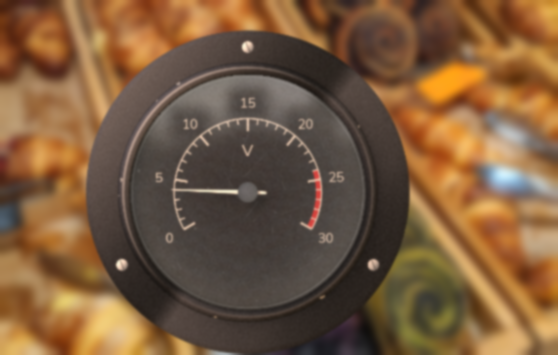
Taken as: 4
